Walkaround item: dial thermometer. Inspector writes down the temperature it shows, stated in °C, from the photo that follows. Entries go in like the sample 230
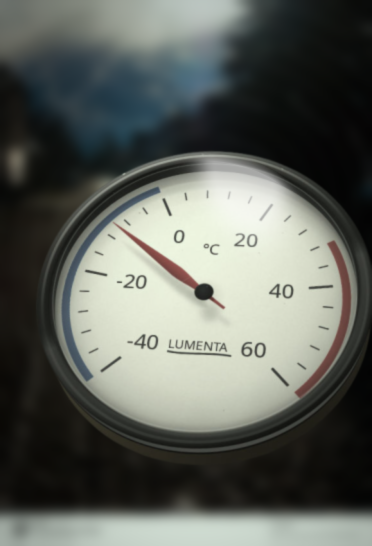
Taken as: -10
